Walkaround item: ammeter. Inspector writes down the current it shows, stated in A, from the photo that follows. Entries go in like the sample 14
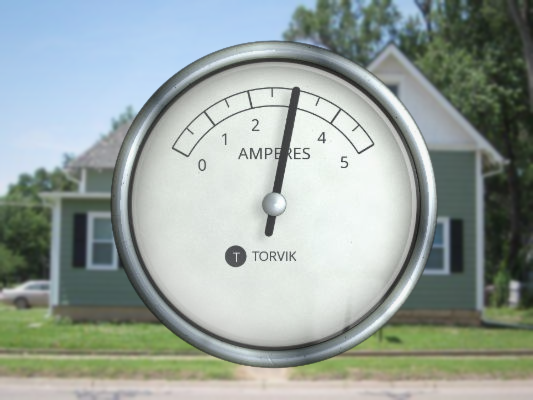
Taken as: 3
